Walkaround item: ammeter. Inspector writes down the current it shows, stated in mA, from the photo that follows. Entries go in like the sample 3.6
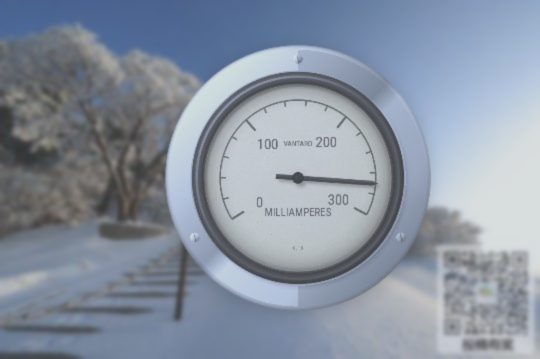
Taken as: 270
